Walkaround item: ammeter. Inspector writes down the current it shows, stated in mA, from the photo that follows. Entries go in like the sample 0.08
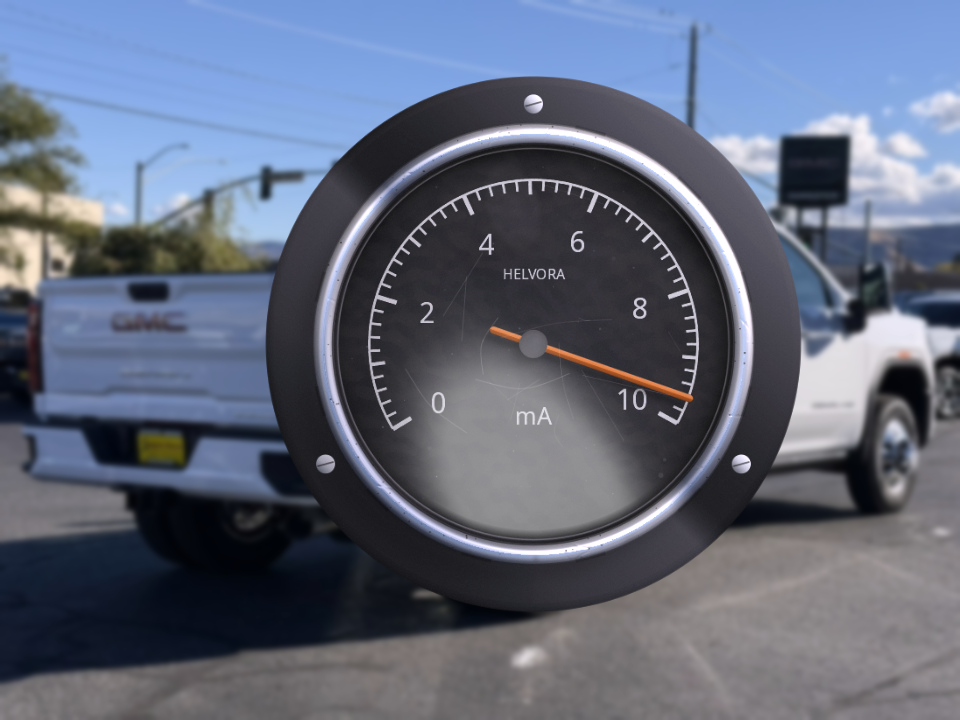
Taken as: 9.6
